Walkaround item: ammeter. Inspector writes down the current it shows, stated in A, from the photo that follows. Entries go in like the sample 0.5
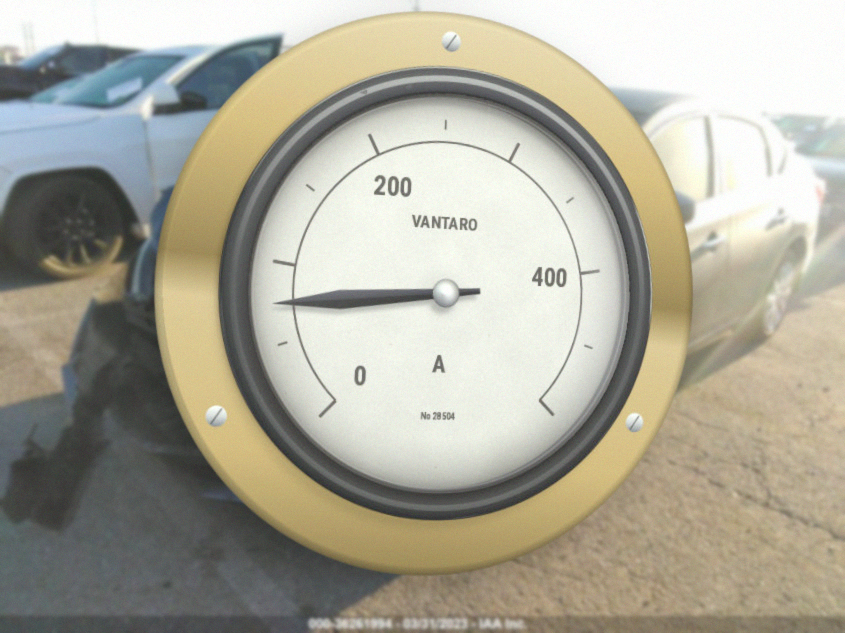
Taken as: 75
